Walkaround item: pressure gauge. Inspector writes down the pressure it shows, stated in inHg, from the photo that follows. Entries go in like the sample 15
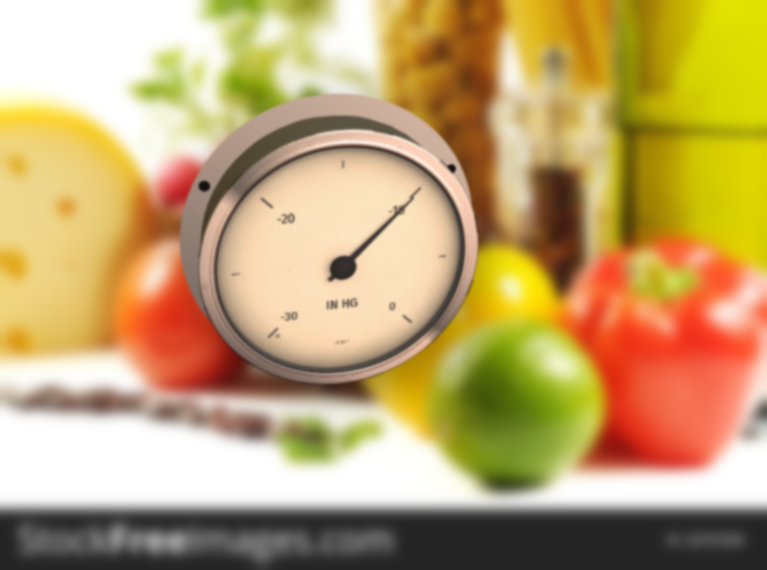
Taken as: -10
